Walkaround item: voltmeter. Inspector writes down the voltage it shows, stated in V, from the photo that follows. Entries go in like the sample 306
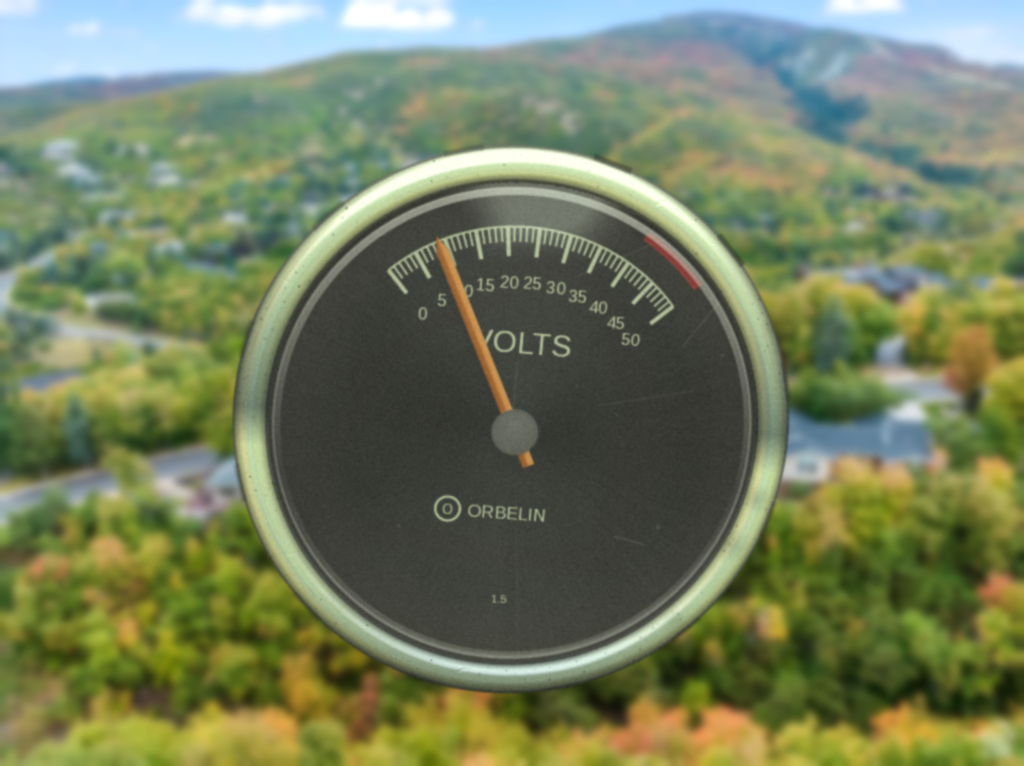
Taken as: 9
